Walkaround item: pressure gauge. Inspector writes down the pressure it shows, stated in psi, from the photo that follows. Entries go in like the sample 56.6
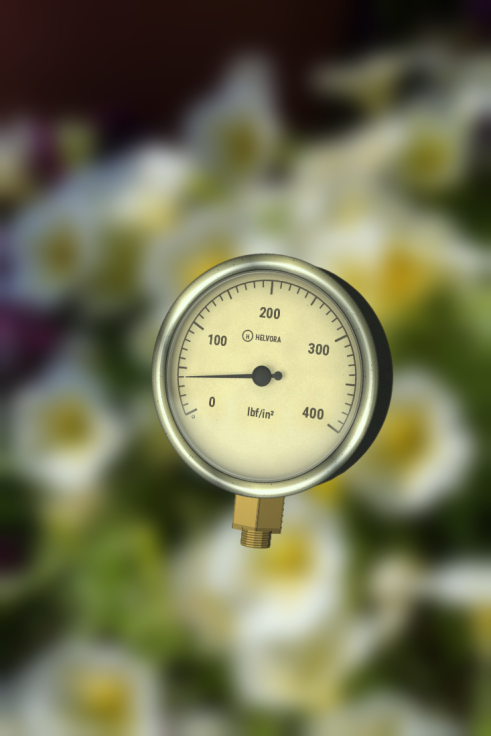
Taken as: 40
